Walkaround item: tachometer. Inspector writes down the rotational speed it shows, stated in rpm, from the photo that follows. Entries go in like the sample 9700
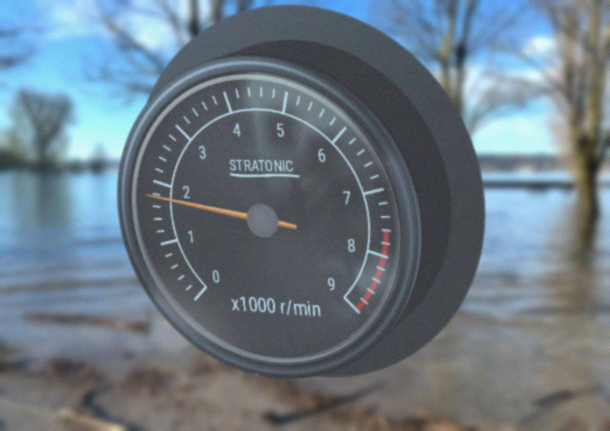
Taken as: 1800
